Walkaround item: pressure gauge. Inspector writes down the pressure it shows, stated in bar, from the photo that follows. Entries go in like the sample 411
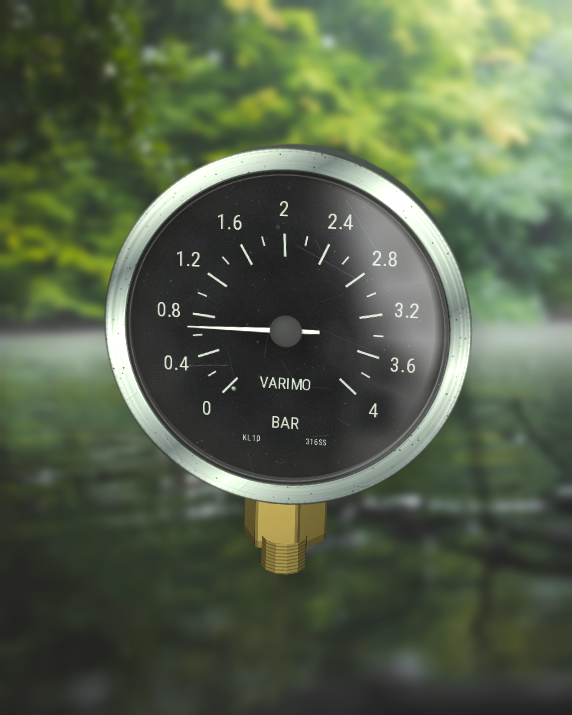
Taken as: 0.7
